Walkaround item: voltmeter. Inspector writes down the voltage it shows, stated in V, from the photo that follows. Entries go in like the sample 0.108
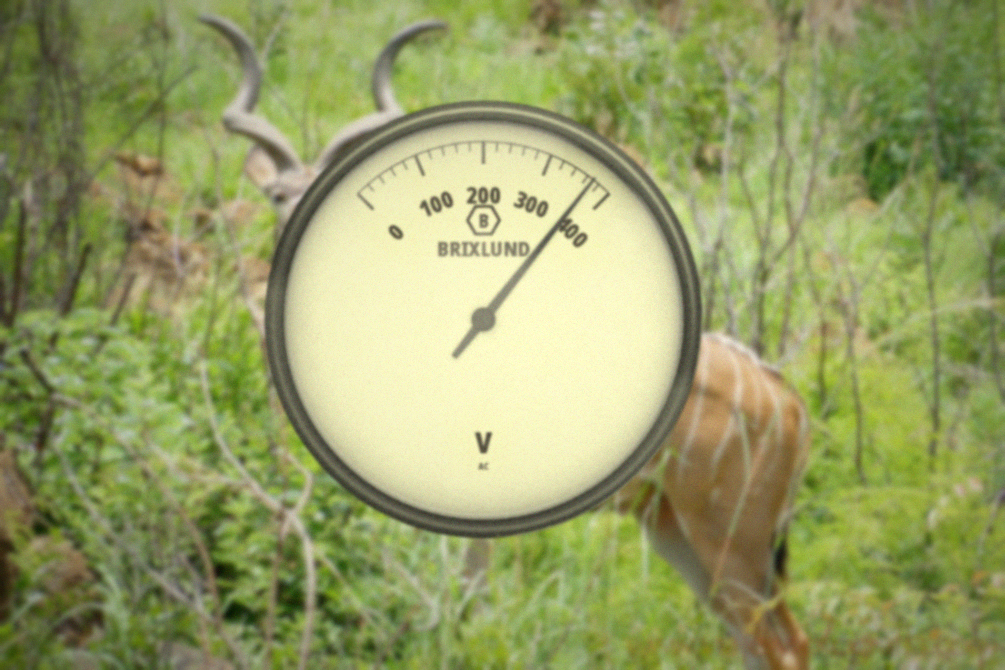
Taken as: 370
